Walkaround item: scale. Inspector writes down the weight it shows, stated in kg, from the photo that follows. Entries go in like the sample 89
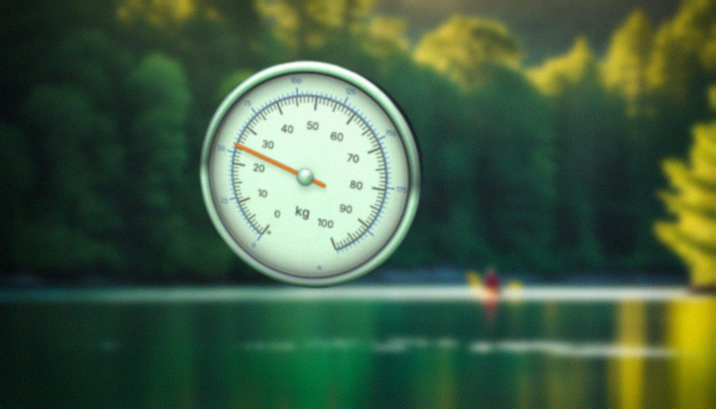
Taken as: 25
